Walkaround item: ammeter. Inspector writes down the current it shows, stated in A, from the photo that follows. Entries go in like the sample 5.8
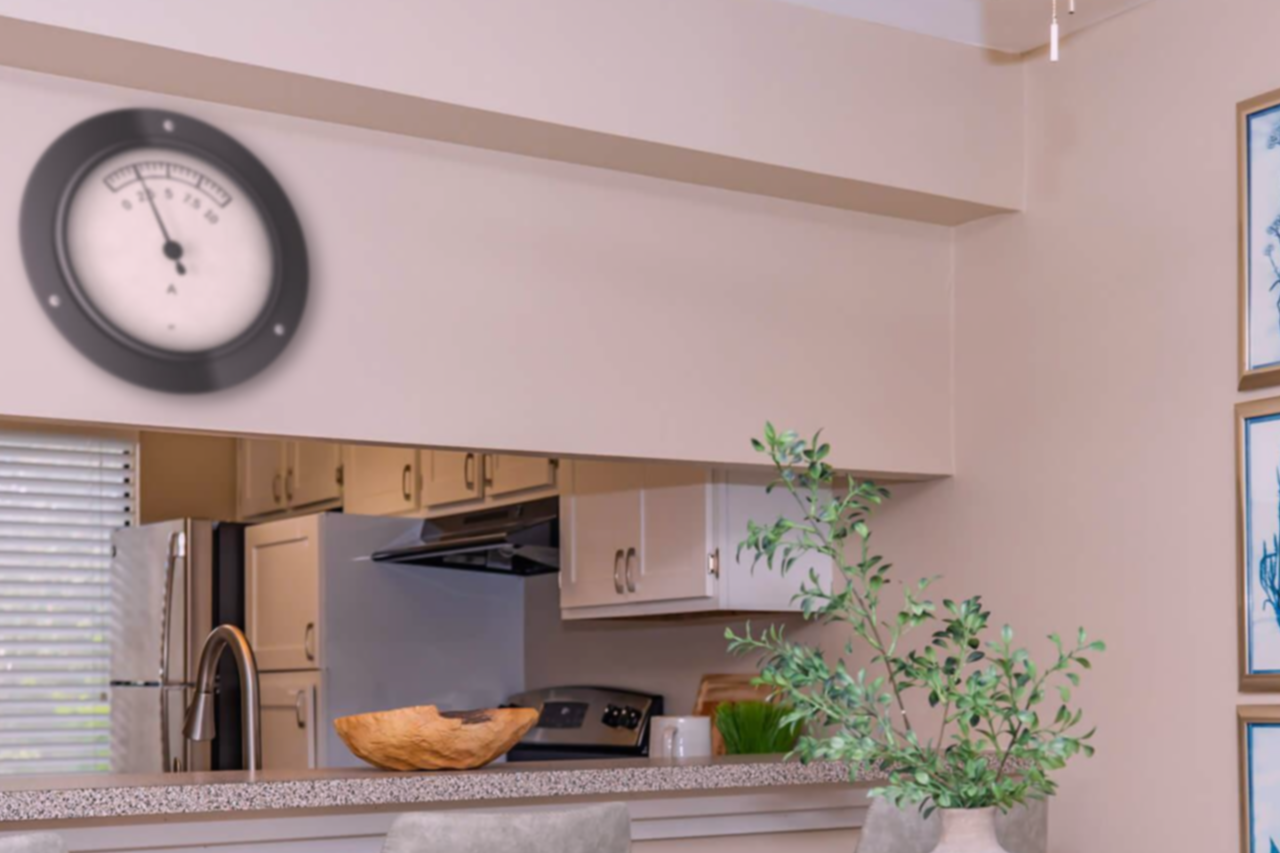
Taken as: 2.5
